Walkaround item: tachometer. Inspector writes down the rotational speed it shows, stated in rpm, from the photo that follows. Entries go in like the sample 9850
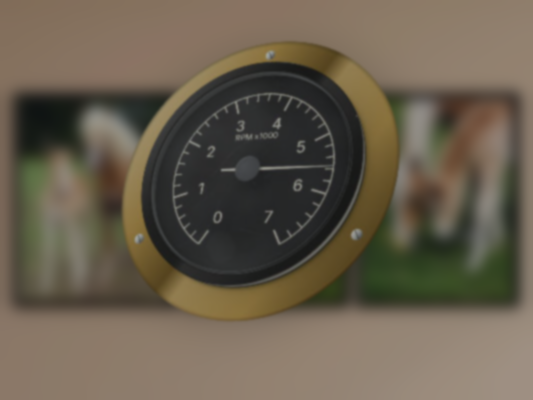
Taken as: 5600
